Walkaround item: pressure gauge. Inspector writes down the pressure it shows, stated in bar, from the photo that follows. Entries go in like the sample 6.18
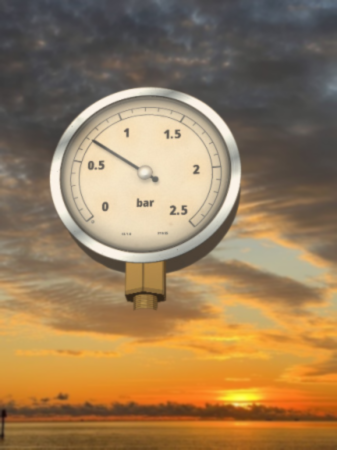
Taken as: 0.7
